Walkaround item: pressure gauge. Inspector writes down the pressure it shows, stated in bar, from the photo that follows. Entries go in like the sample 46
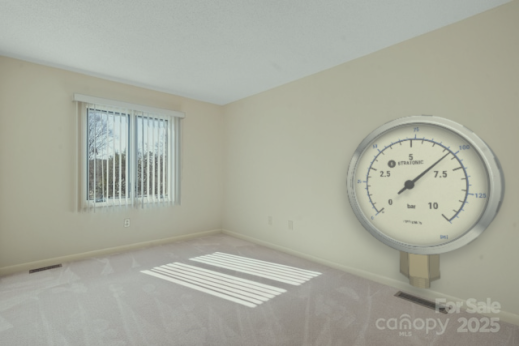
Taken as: 6.75
